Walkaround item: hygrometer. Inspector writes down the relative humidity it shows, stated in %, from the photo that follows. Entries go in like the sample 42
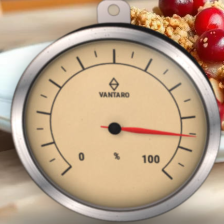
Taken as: 85
